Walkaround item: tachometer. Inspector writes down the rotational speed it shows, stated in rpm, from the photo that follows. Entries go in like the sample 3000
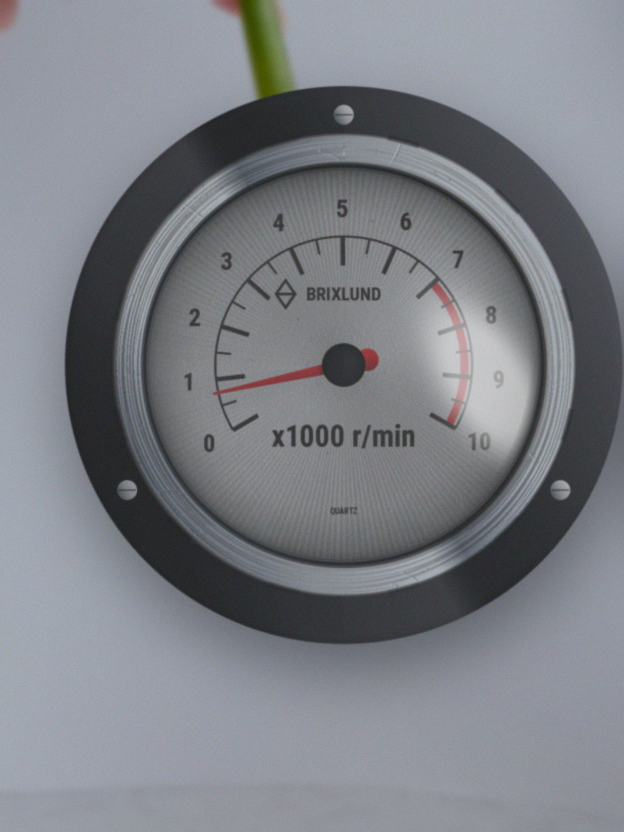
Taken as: 750
